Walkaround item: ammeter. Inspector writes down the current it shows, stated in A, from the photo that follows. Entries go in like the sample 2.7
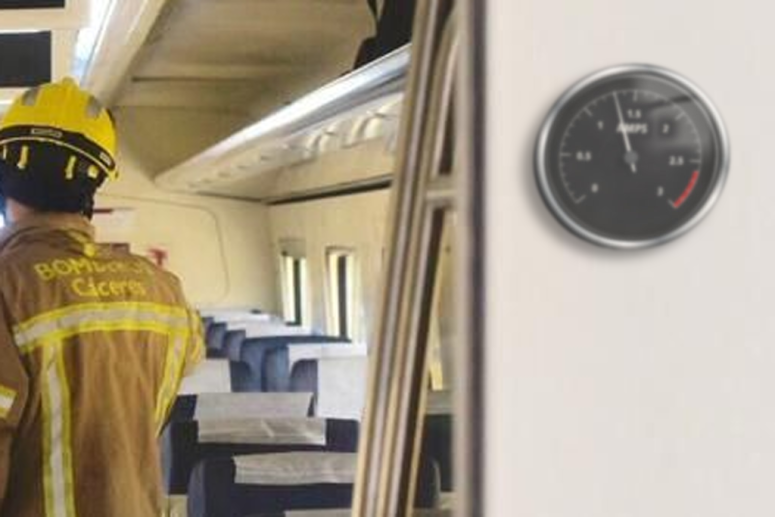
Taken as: 1.3
